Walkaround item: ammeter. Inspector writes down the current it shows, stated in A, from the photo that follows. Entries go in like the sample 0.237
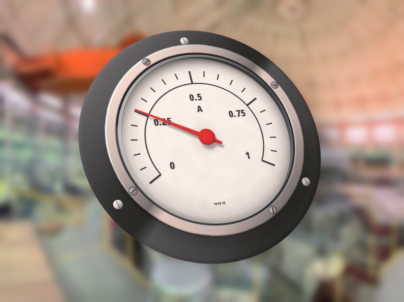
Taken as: 0.25
